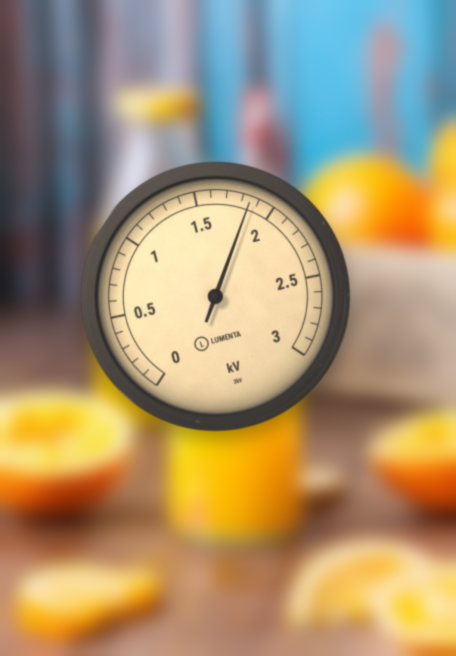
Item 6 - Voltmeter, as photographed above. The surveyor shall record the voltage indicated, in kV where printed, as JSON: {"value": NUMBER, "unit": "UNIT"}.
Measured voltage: {"value": 1.85, "unit": "kV"}
